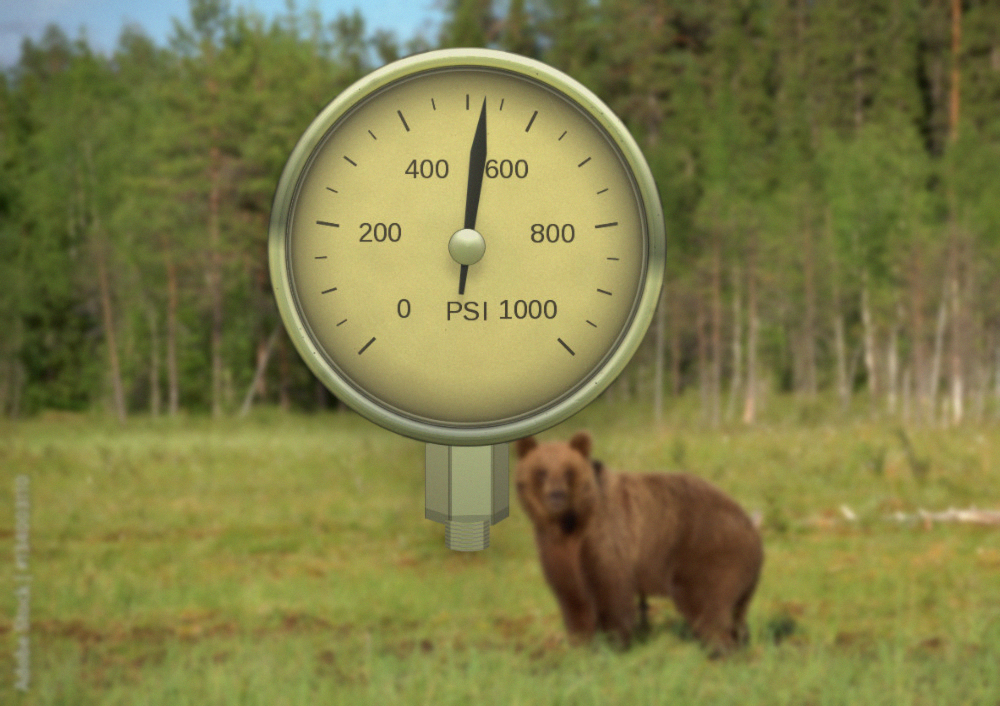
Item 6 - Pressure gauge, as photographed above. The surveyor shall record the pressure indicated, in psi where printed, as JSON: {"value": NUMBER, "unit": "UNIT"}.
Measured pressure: {"value": 525, "unit": "psi"}
